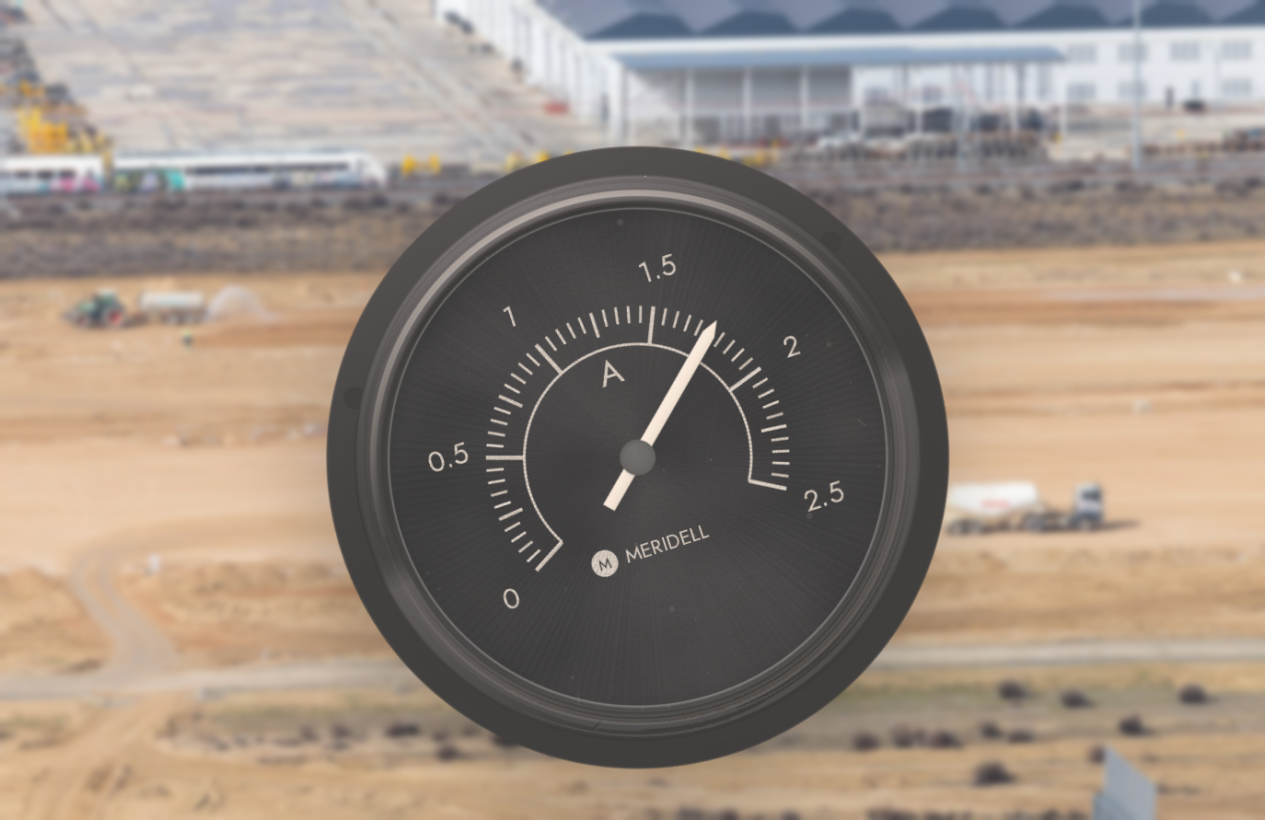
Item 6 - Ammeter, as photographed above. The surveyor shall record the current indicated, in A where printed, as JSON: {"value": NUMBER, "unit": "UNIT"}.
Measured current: {"value": 1.75, "unit": "A"}
